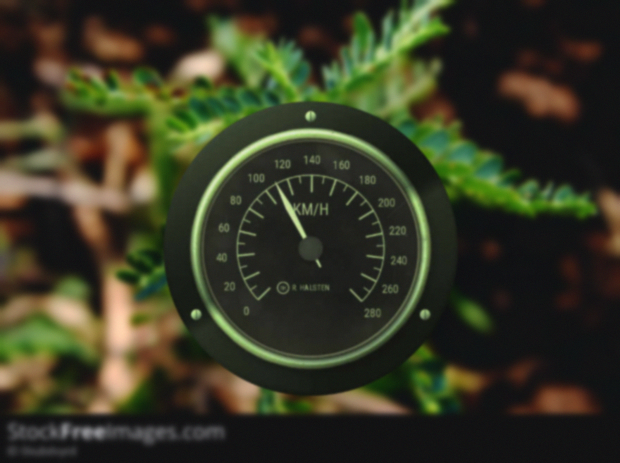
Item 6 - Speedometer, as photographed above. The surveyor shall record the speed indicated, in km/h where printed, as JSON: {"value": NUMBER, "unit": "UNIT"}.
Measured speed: {"value": 110, "unit": "km/h"}
